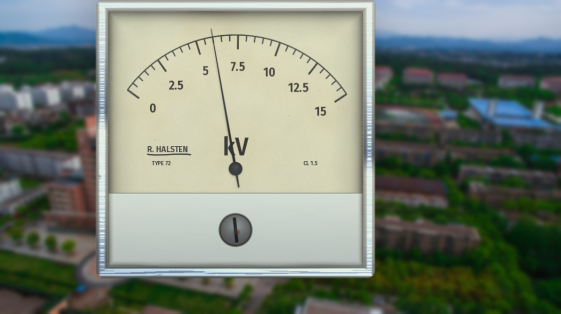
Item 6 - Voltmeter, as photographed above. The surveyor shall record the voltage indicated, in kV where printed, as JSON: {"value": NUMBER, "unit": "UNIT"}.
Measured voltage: {"value": 6, "unit": "kV"}
